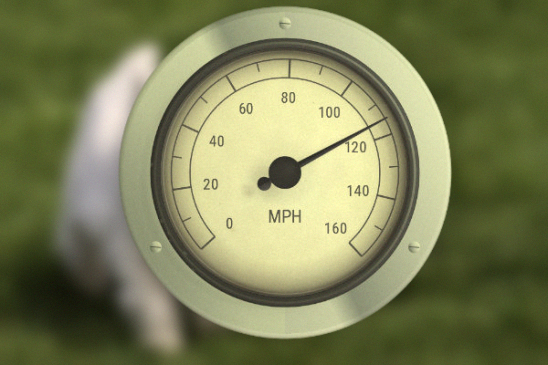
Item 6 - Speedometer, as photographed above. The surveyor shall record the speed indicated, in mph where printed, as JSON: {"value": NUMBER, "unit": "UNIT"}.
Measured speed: {"value": 115, "unit": "mph"}
